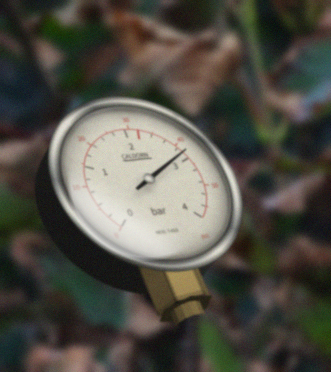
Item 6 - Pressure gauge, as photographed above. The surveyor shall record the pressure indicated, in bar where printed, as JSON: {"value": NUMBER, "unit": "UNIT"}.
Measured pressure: {"value": 2.9, "unit": "bar"}
